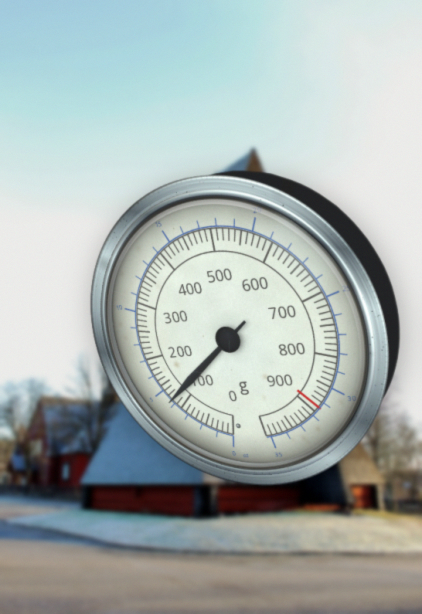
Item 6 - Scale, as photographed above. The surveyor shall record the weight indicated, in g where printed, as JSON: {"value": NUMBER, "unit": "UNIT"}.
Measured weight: {"value": 120, "unit": "g"}
